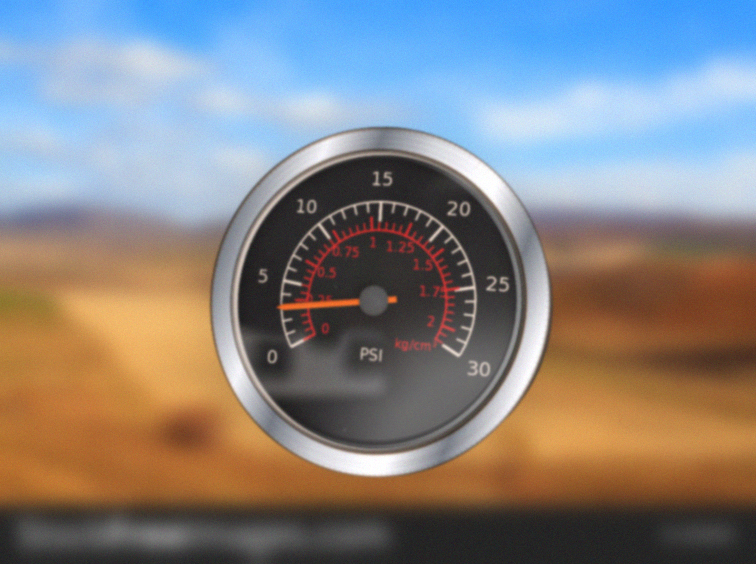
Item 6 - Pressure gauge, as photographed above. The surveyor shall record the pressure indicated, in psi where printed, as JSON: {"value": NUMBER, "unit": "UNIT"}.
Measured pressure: {"value": 3, "unit": "psi"}
